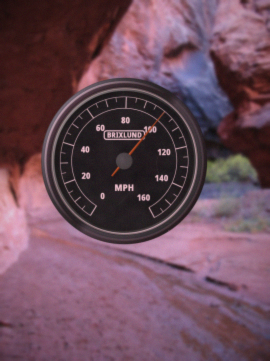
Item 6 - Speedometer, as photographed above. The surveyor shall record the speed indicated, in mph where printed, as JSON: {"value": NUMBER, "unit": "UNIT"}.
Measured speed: {"value": 100, "unit": "mph"}
